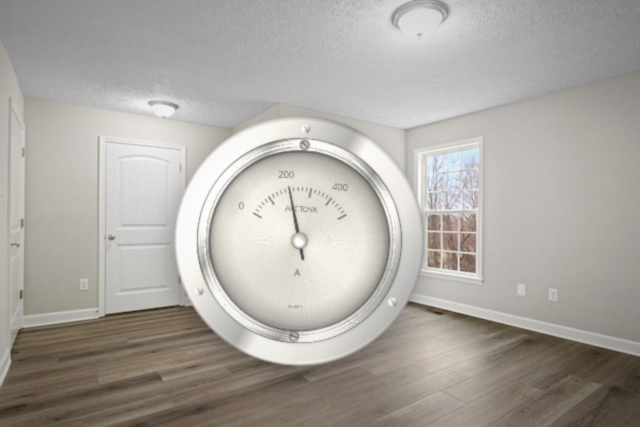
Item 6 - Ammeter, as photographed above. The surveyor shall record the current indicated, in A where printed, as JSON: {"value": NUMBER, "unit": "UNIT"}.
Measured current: {"value": 200, "unit": "A"}
